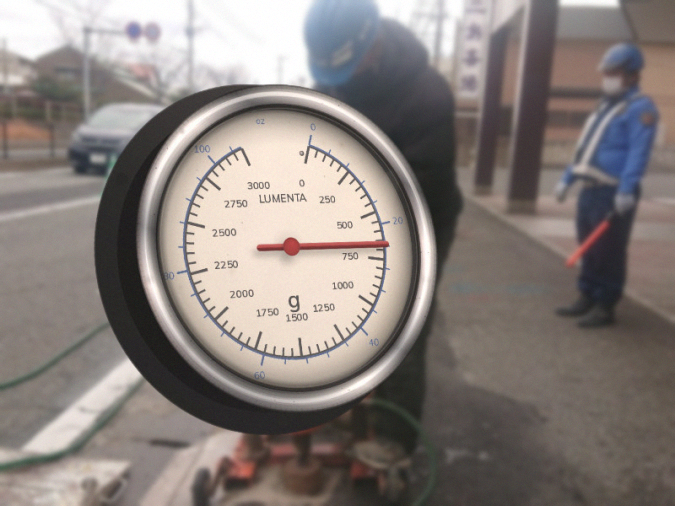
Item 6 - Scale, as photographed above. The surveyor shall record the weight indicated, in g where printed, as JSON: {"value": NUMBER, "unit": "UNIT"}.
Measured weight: {"value": 675, "unit": "g"}
